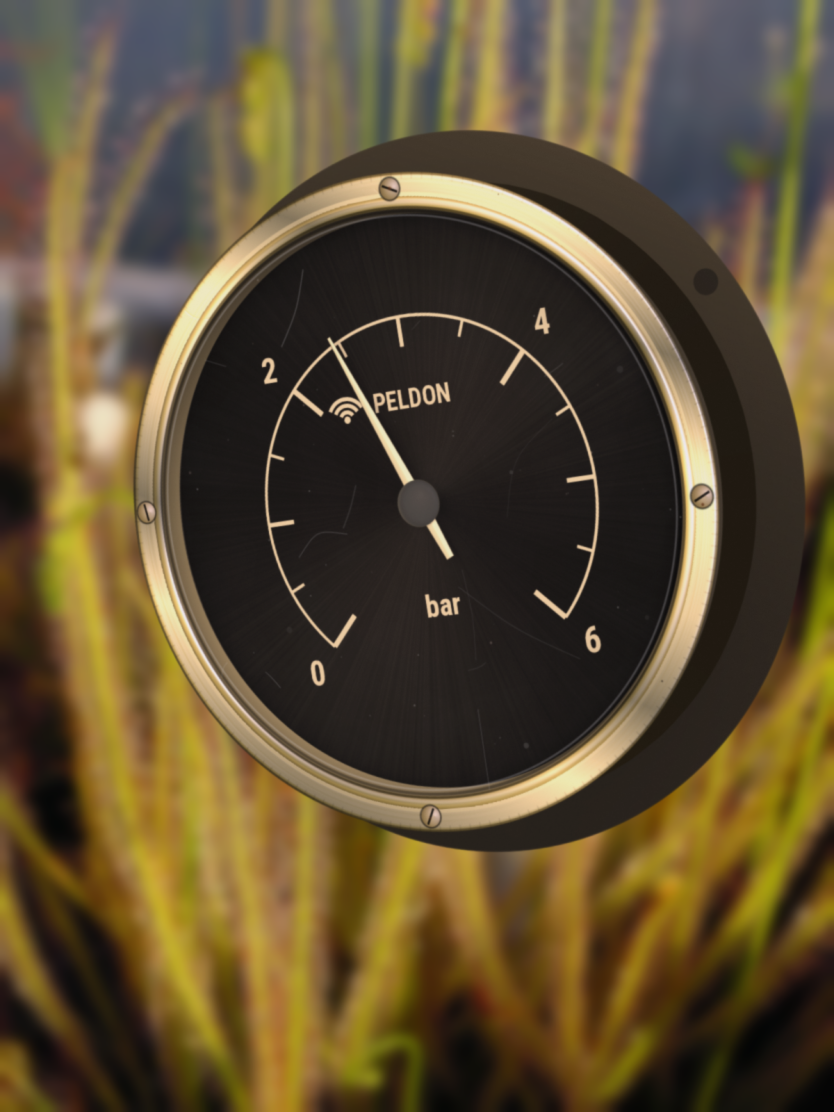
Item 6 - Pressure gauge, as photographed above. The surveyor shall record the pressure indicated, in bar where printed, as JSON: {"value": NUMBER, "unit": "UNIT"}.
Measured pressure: {"value": 2.5, "unit": "bar"}
